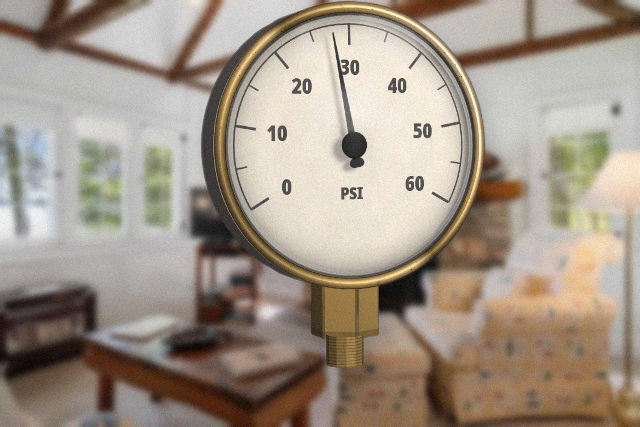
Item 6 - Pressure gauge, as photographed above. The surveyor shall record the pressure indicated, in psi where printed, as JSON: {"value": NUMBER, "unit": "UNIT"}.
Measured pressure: {"value": 27.5, "unit": "psi"}
